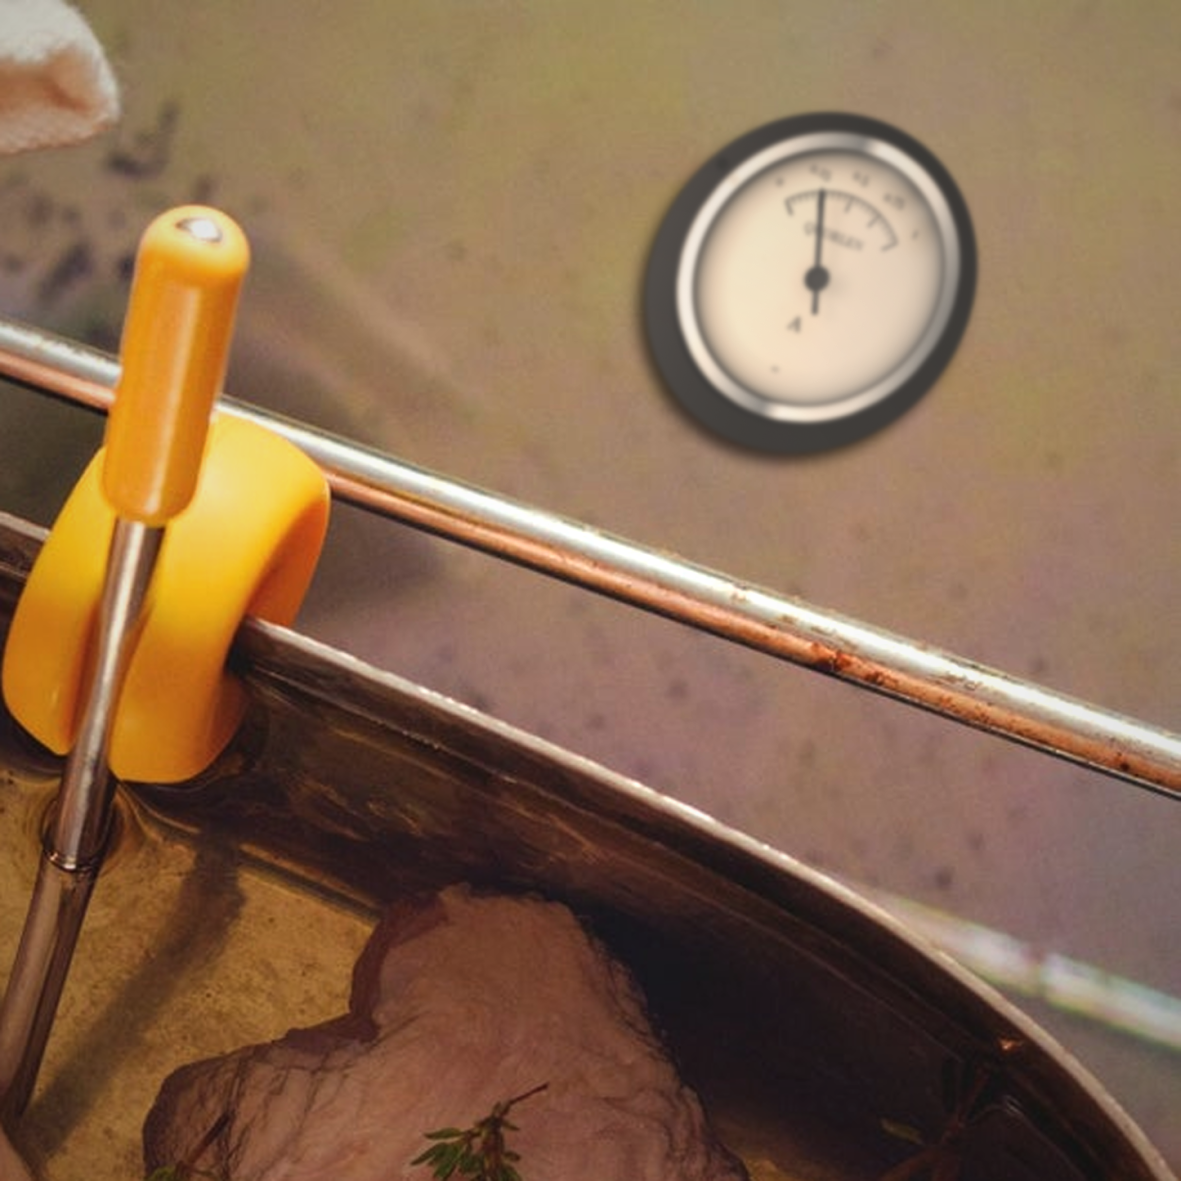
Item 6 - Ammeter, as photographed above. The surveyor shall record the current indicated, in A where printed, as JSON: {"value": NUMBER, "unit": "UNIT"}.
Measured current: {"value": 0.25, "unit": "A"}
